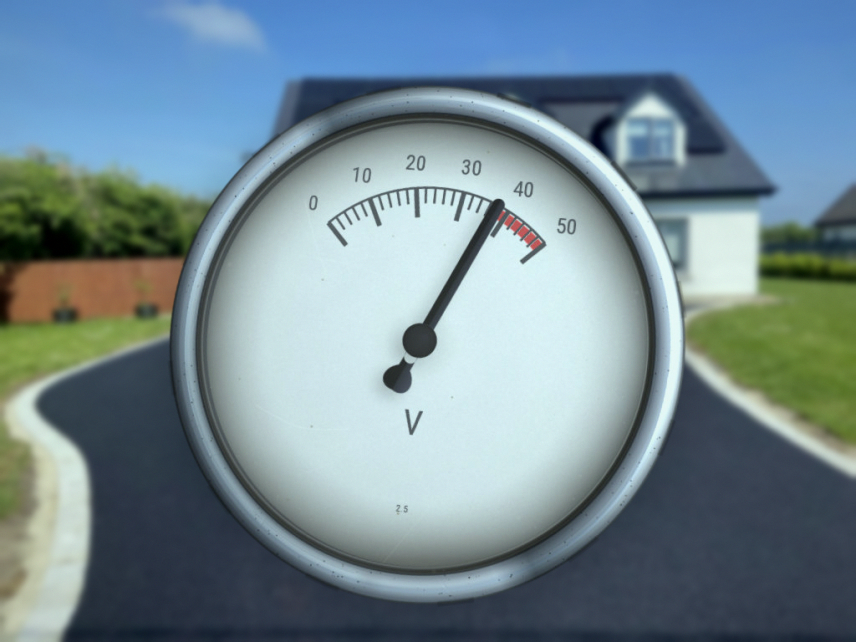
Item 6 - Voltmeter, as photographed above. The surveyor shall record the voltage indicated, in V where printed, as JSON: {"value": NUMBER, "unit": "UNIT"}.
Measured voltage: {"value": 38, "unit": "V"}
